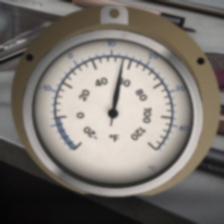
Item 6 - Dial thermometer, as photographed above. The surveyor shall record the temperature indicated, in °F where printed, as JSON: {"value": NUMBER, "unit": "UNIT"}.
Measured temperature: {"value": 56, "unit": "°F"}
